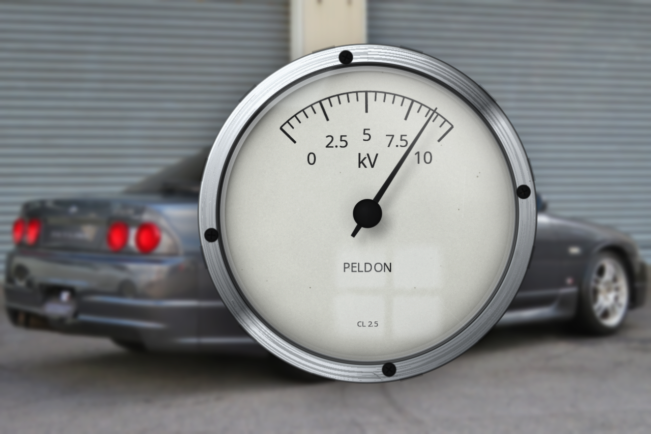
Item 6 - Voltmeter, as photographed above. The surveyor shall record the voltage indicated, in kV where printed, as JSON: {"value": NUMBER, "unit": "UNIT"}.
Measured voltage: {"value": 8.75, "unit": "kV"}
